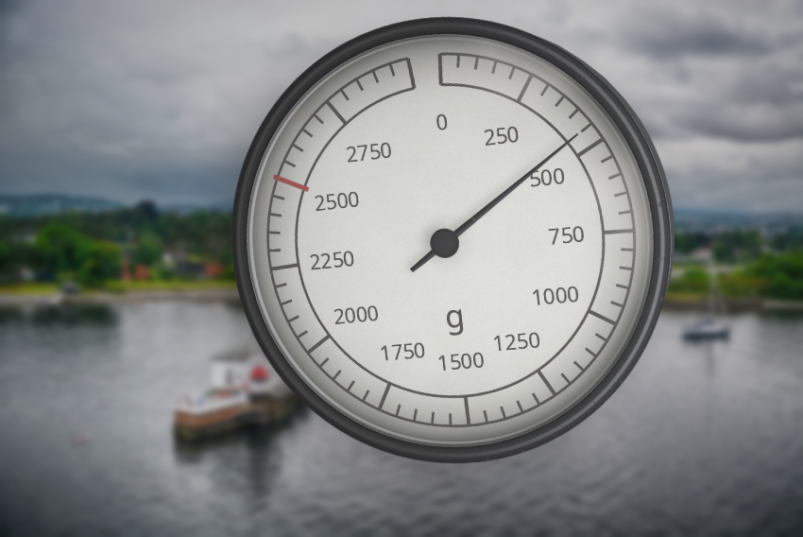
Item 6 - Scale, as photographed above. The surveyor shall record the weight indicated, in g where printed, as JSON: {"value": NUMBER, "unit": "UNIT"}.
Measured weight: {"value": 450, "unit": "g"}
